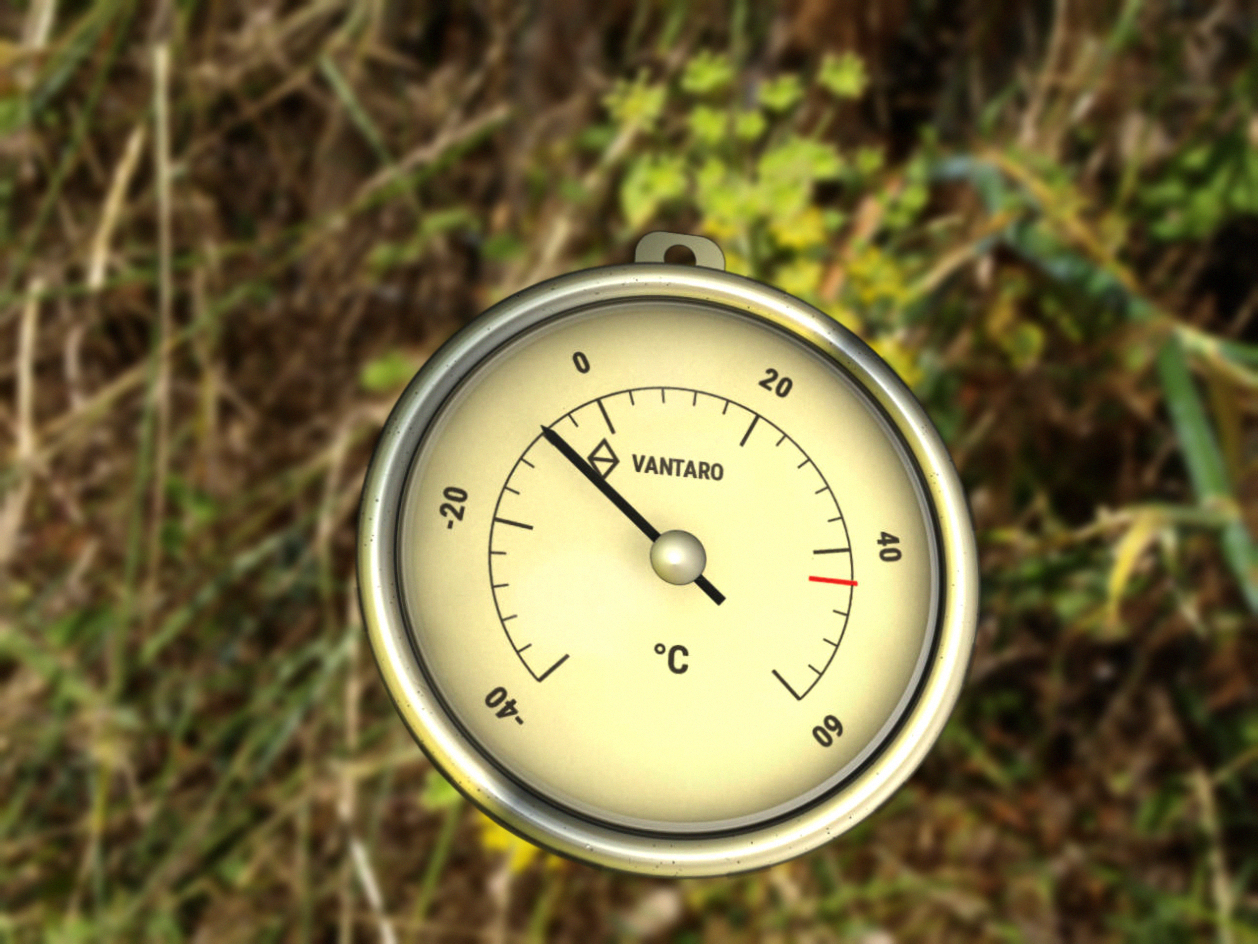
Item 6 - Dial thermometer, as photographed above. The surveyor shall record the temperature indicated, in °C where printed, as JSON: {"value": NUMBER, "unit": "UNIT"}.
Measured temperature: {"value": -8, "unit": "°C"}
